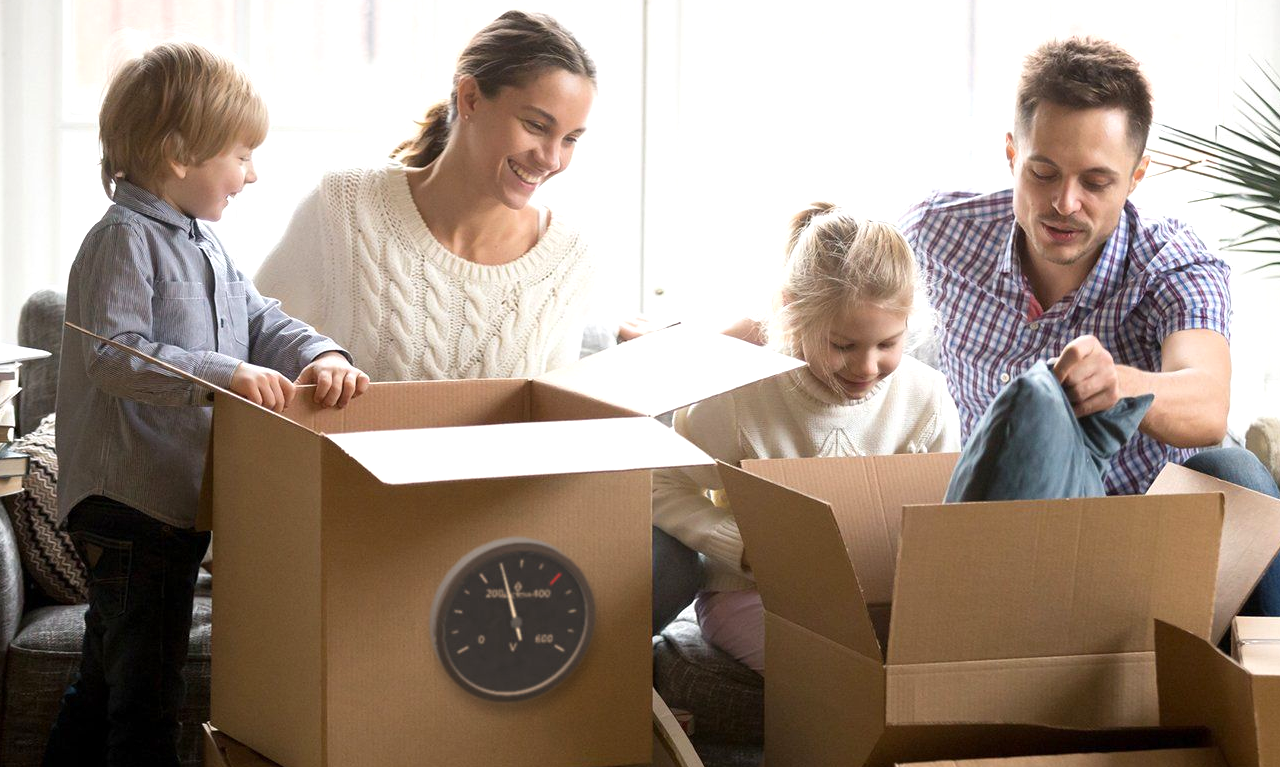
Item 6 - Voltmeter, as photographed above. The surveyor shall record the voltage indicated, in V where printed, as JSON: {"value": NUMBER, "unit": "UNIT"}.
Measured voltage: {"value": 250, "unit": "V"}
